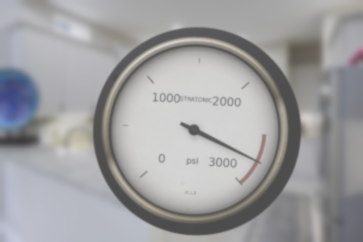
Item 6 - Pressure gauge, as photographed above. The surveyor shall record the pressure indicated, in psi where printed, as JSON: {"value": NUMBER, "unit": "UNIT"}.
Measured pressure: {"value": 2750, "unit": "psi"}
